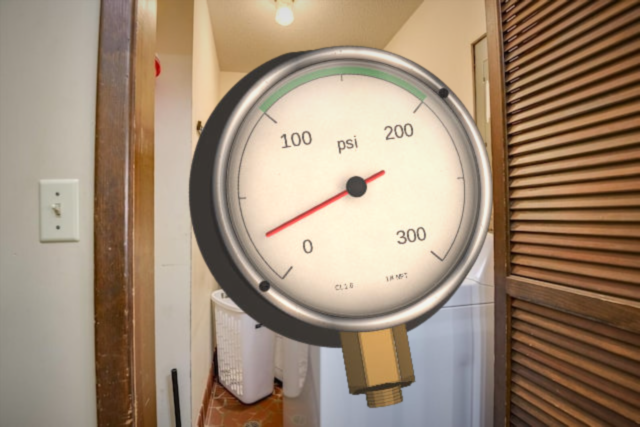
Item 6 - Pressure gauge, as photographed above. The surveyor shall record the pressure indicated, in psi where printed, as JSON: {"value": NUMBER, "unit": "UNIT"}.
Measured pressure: {"value": 25, "unit": "psi"}
